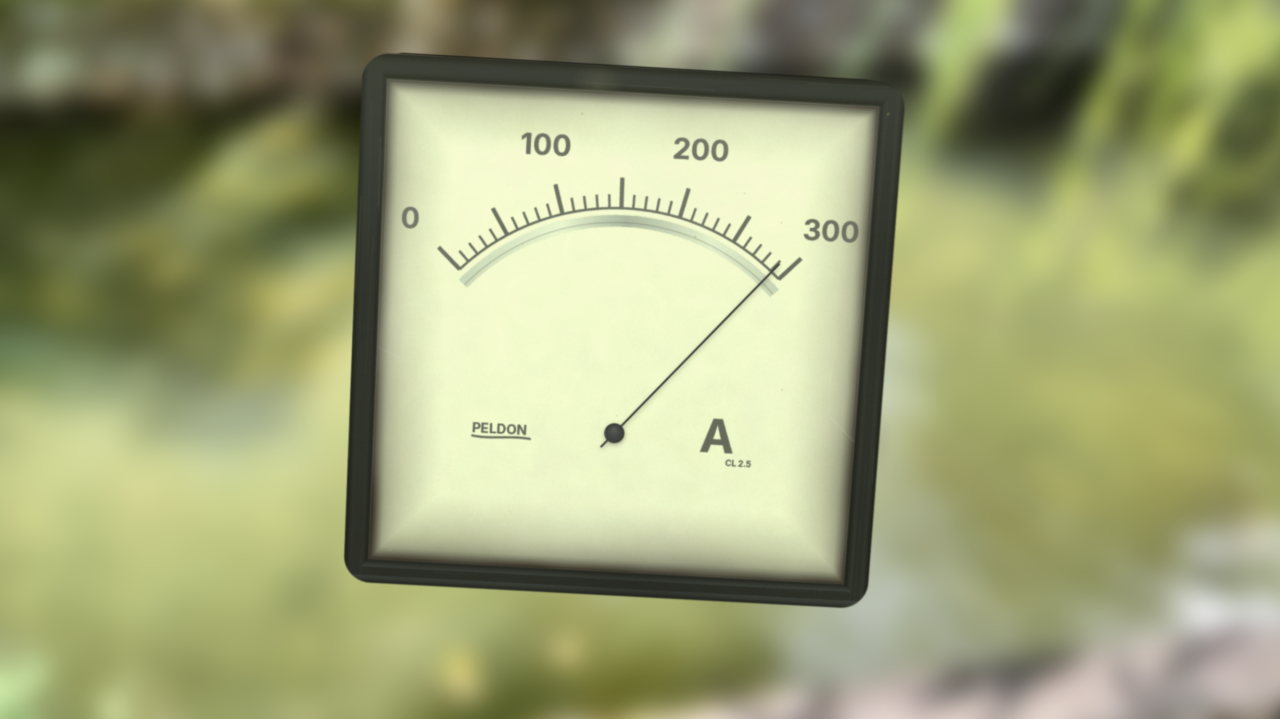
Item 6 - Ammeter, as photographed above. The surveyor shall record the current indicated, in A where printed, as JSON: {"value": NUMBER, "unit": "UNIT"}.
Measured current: {"value": 290, "unit": "A"}
